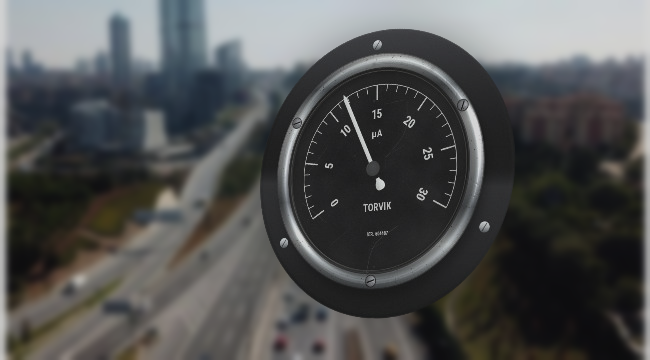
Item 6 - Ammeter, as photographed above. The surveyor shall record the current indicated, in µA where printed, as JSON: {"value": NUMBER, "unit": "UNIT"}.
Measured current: {"value": 12, "unit": "µA"}
